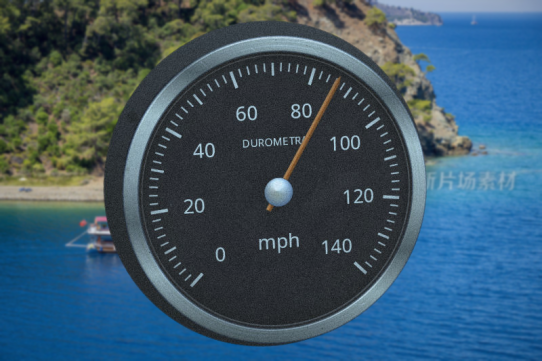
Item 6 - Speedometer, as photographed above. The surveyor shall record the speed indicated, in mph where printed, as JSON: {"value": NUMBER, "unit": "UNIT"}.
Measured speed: {"value": 86, "unit": "mph"}
